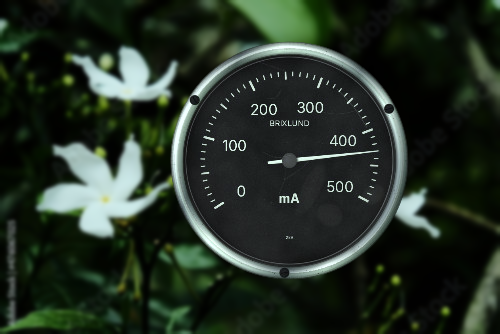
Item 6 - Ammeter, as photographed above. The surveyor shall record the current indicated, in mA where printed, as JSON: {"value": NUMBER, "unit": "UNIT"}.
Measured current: {"value": 430, "unit": "mA"}
